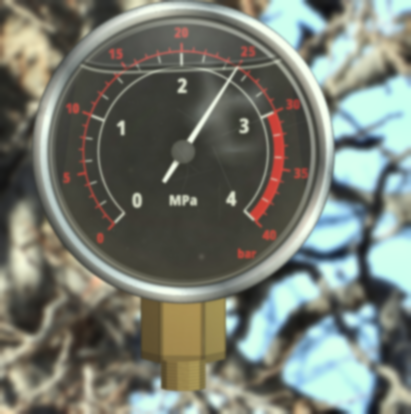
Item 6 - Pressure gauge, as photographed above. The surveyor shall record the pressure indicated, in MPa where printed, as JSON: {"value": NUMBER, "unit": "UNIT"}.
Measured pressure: {"value": 2.5, "unit": "MPa"}
